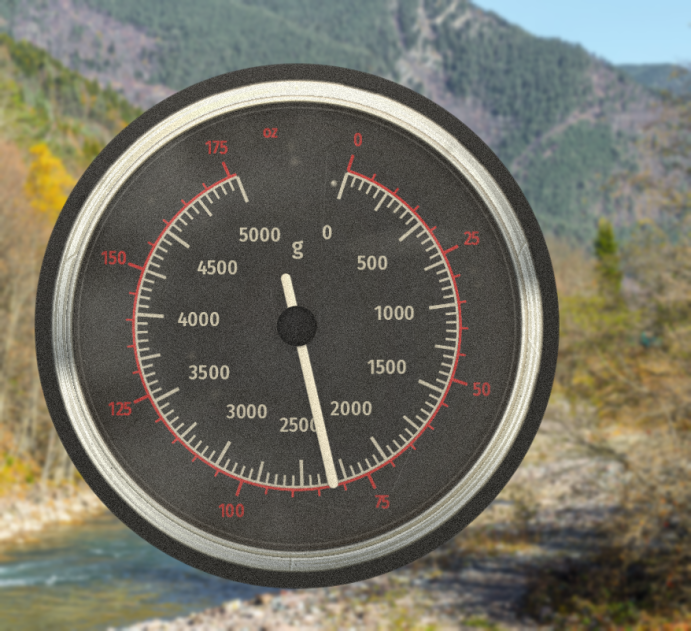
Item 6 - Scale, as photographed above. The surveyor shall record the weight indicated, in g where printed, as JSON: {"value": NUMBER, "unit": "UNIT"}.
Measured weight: {"value": 2325, "unit": "g"}
